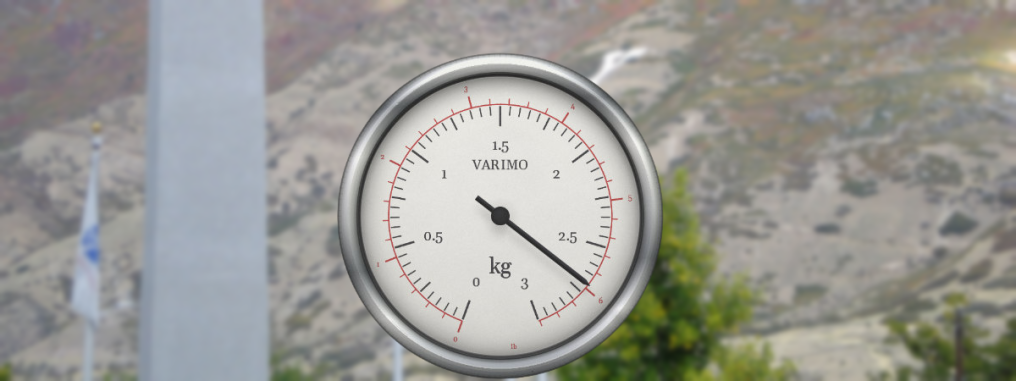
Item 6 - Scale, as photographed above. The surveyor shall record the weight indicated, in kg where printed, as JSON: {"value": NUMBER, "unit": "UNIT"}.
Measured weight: {"value": 2.7, "unit": "kg"}
